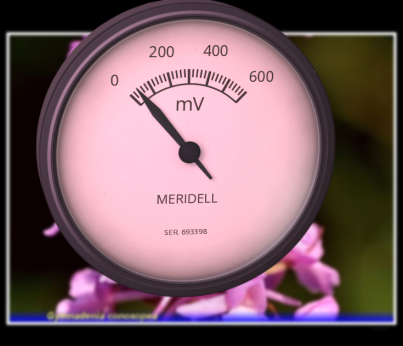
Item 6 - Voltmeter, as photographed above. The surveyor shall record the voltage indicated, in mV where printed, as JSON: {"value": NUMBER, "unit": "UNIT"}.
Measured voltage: {"value": 40, "unit": "mV"}
